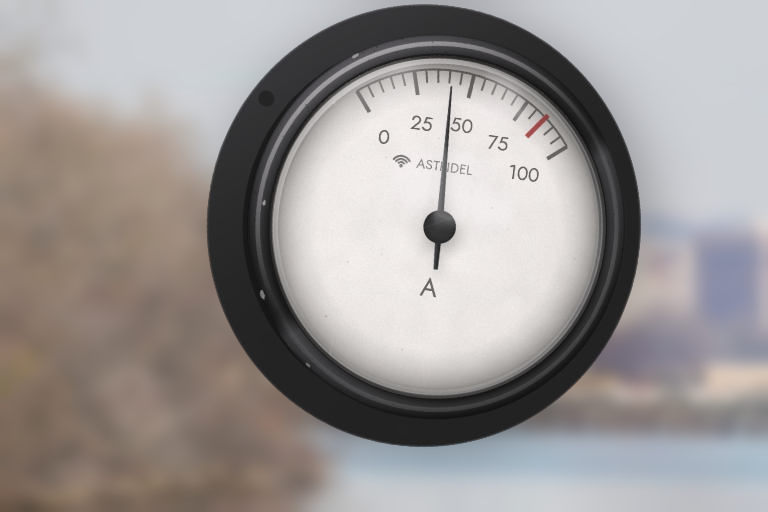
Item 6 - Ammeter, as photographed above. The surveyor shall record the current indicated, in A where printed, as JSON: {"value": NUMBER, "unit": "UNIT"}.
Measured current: {"value": 40, "unit": "A"}
